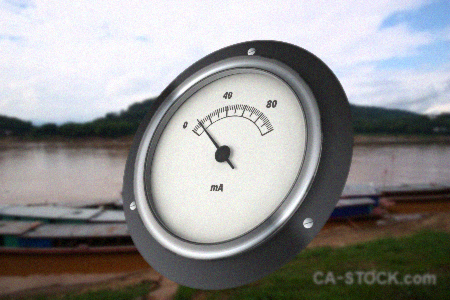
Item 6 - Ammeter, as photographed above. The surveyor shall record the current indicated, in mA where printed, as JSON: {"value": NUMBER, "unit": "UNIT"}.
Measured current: {"value": 10, "unit": "mA"}
